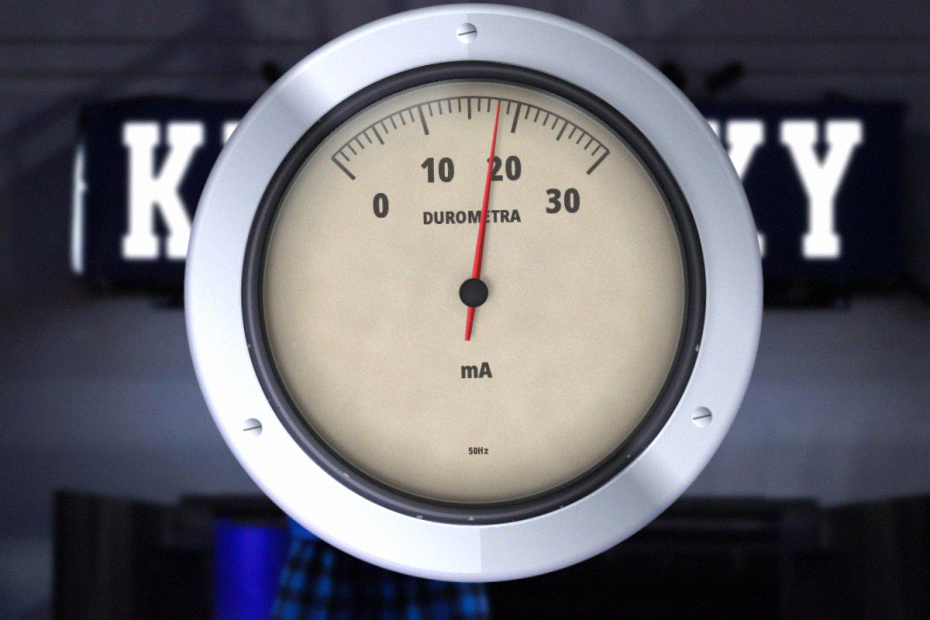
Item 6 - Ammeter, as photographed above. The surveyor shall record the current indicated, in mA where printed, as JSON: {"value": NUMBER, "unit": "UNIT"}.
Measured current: {"value": 18, "unit": "mA"}
